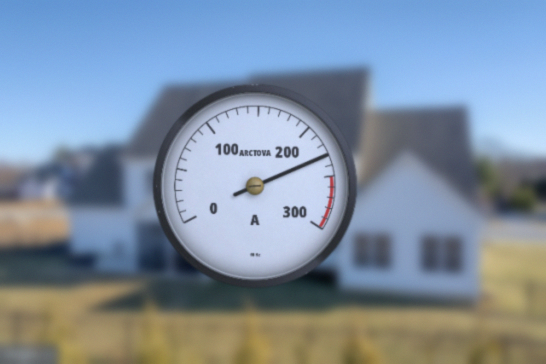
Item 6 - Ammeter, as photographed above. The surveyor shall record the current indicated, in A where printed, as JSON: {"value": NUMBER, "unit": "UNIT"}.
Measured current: {"value": 230, "unit": "A"}
